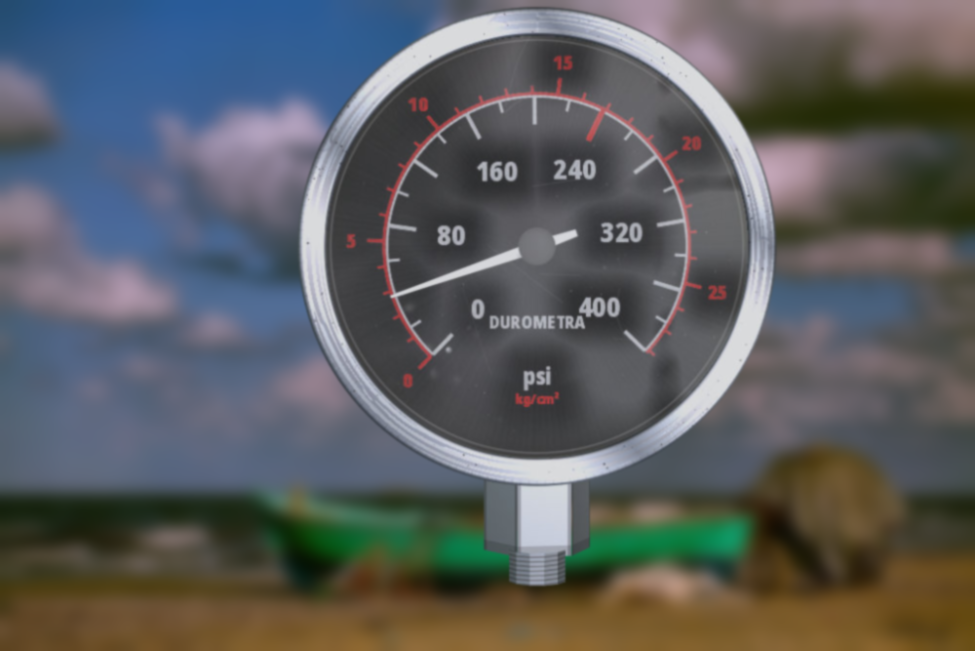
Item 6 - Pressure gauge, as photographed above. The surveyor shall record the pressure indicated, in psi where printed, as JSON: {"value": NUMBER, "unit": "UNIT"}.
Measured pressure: {"value": 40, "unit": "psi"}
